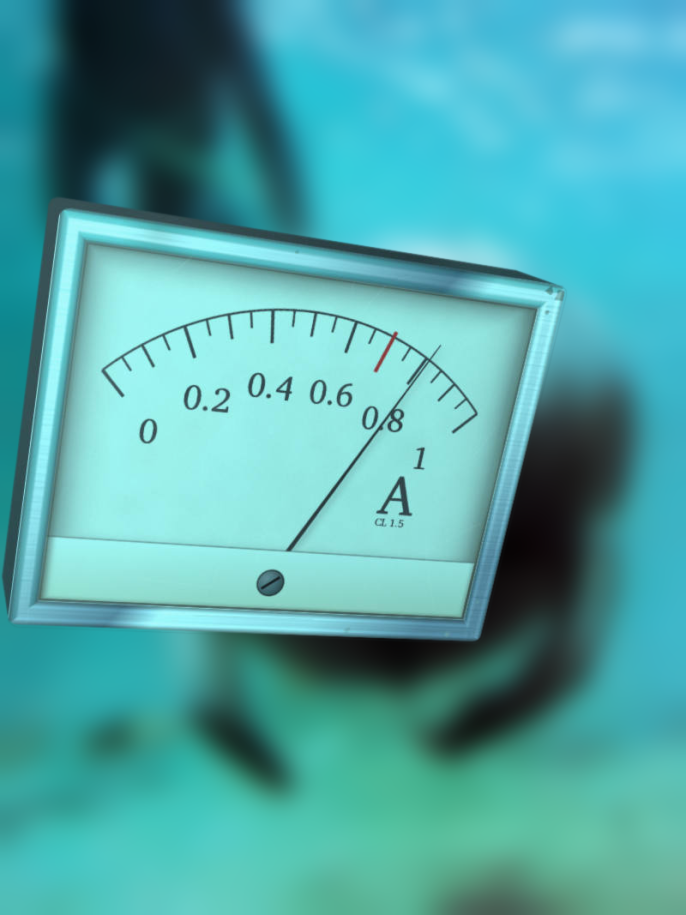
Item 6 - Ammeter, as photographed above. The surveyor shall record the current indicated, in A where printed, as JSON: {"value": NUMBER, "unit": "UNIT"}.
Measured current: {"value": 0.8, "unit": "A"}
